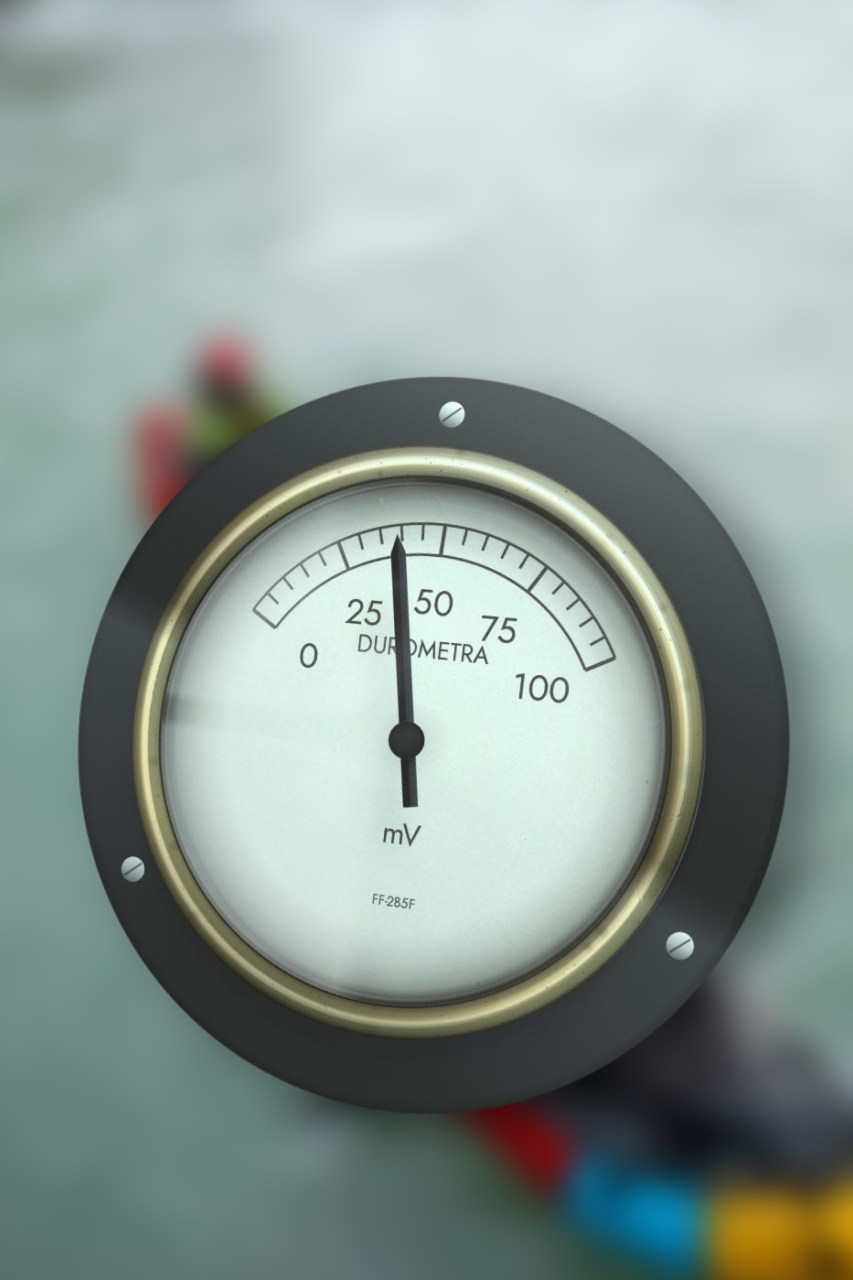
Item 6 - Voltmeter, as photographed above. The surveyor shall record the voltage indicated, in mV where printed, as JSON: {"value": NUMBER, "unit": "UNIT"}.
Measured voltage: {"value": 40, "unit": "mV"}
